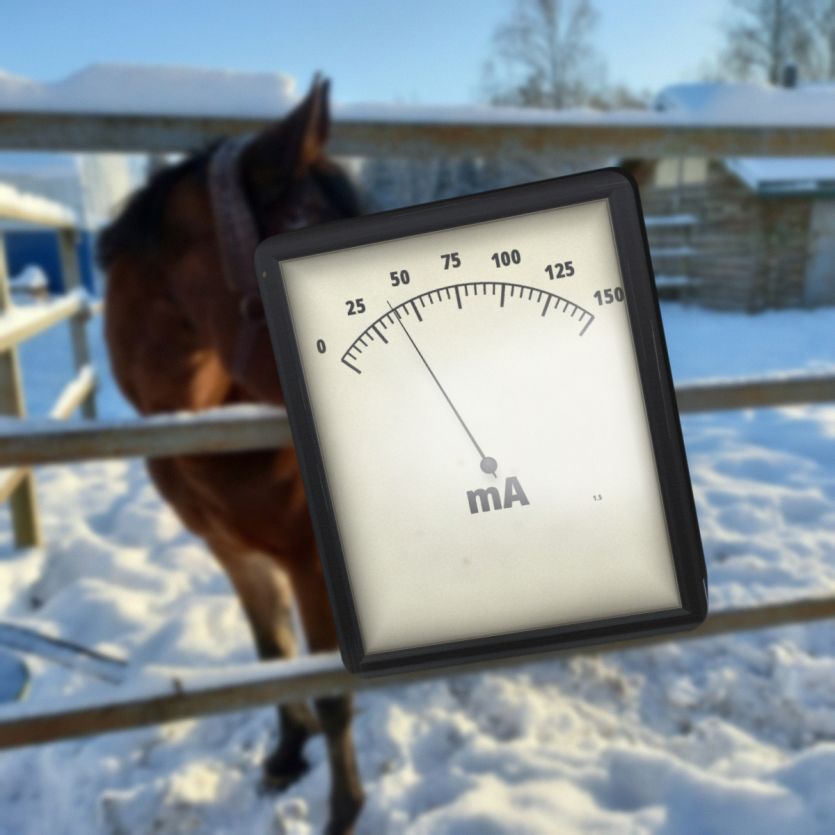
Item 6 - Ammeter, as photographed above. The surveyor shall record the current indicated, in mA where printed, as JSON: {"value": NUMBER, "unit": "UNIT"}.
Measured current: {"value": 40, "unit": "mA"}
